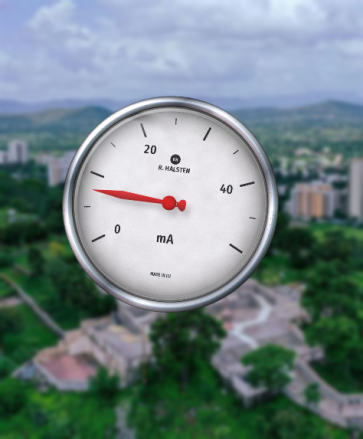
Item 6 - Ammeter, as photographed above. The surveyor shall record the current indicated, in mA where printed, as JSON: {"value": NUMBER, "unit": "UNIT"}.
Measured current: {"value": 7.5, "unit": "mA"}
